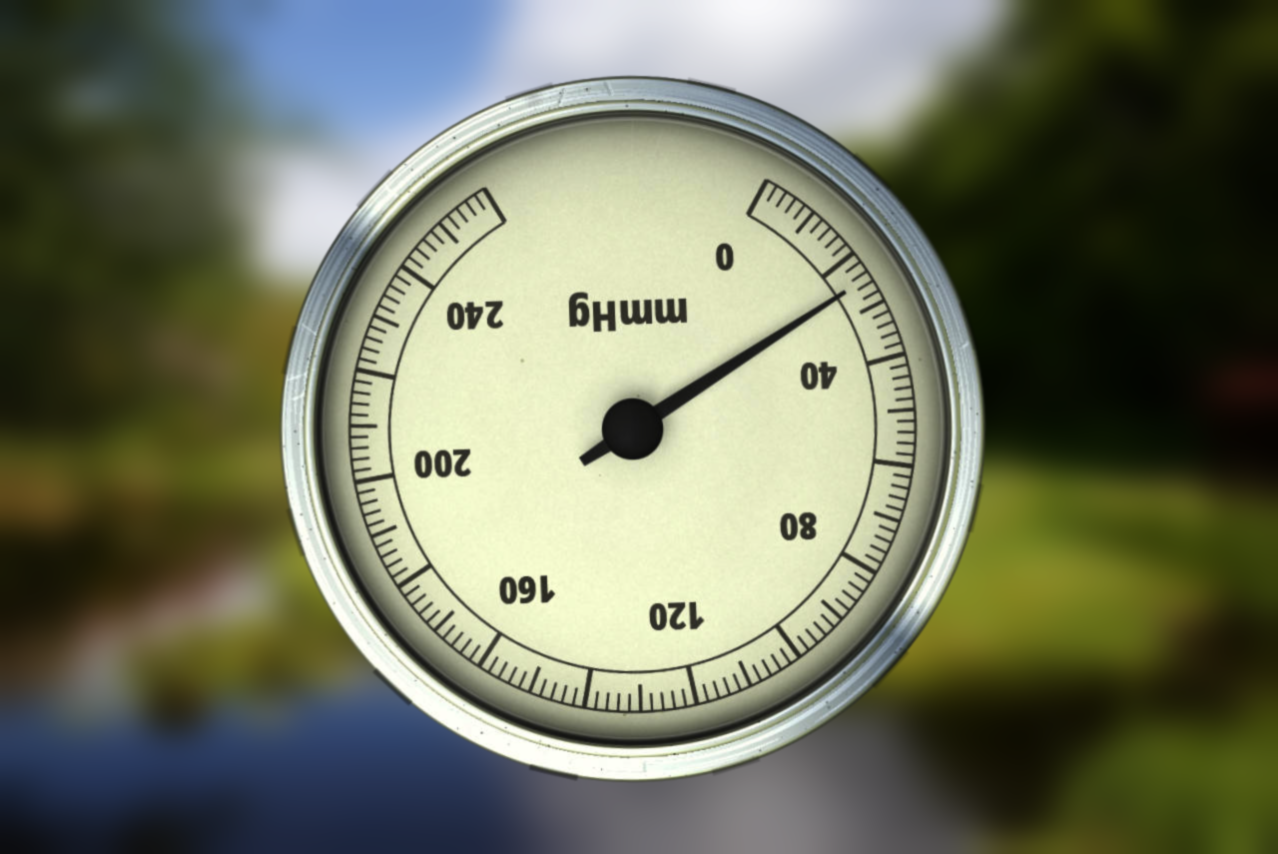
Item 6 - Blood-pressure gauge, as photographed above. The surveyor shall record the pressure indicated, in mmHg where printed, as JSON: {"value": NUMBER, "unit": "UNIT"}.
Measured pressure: {"value": 25, "unit": "mmHg"}
